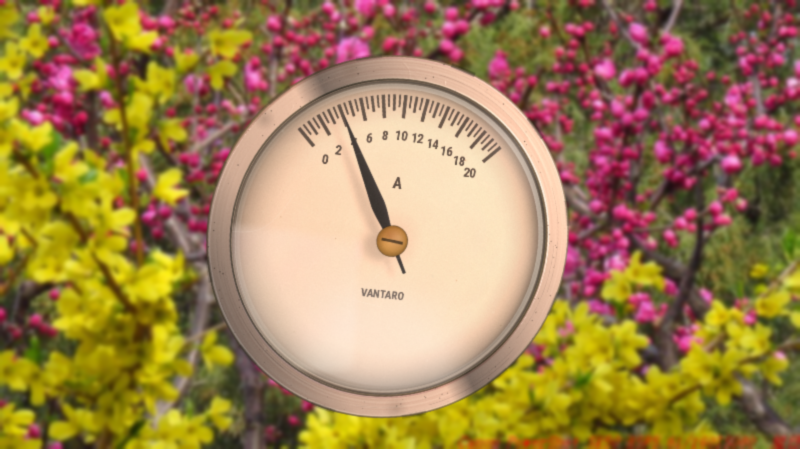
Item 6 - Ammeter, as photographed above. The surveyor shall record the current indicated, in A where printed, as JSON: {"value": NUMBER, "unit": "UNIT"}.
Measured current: {"value": 4, "unit": "A"}
